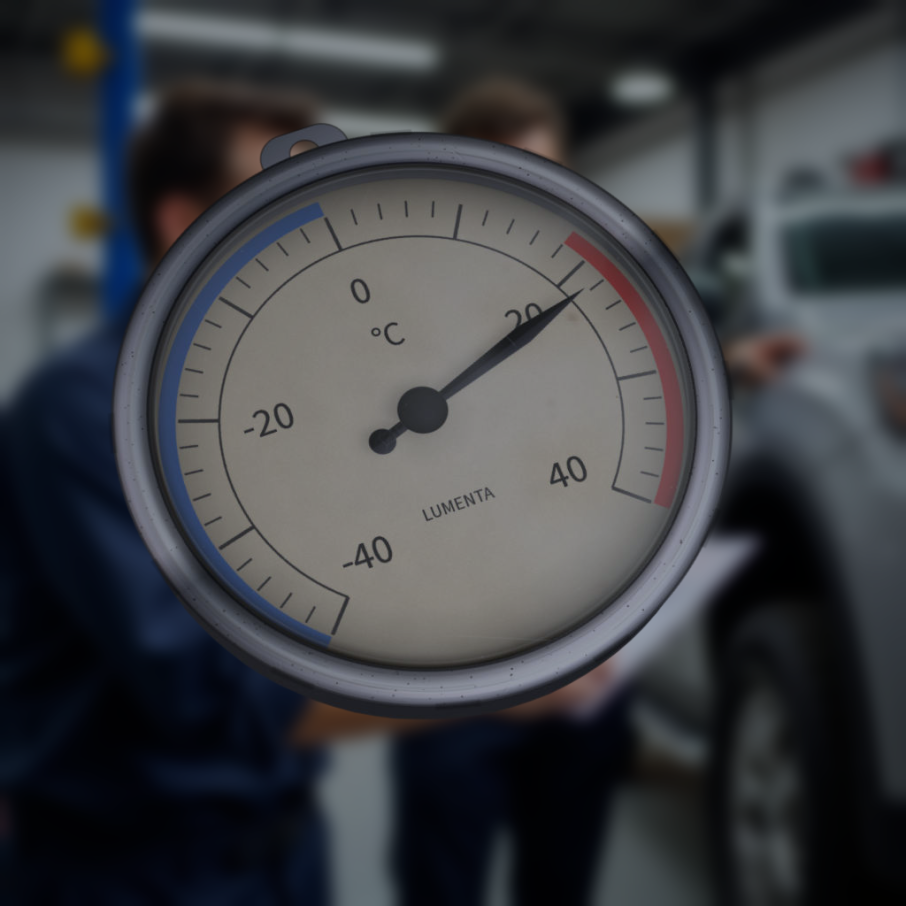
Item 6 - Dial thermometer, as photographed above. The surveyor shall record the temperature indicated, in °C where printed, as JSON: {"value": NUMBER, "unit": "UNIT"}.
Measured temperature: {"value": 22, "unit": "°C"}
